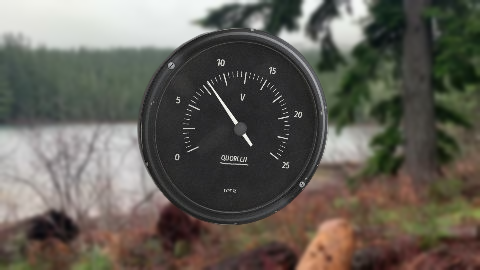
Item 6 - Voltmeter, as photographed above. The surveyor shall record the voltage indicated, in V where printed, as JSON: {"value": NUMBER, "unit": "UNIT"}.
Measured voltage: {"value": 8, "unit": "V"}
